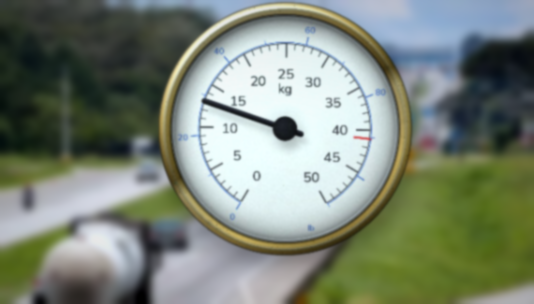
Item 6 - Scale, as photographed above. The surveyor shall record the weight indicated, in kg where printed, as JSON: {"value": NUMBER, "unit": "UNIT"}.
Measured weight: {"value": 13, "unit": "kg"}
